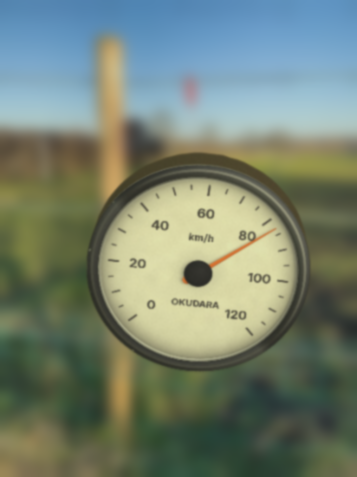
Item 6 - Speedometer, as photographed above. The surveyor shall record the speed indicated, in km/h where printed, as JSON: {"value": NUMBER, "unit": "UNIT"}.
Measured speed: {"value": 82.5, "unit": "km/h"}
